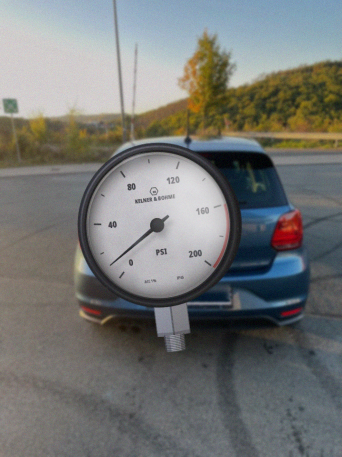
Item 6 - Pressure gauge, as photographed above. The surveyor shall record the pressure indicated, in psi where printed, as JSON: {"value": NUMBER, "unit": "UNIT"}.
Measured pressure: {"value": 10, "unit": "psi"}
